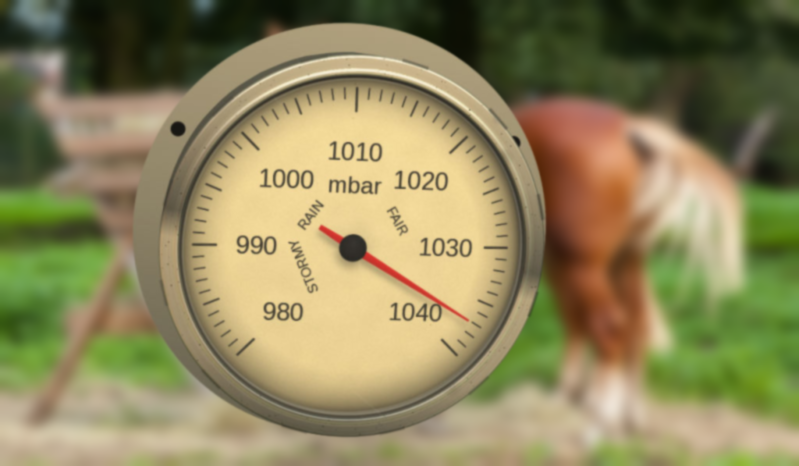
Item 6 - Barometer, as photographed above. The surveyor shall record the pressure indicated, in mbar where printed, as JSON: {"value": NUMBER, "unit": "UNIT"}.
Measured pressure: {"value": 1037, "unit": "mbar"}
